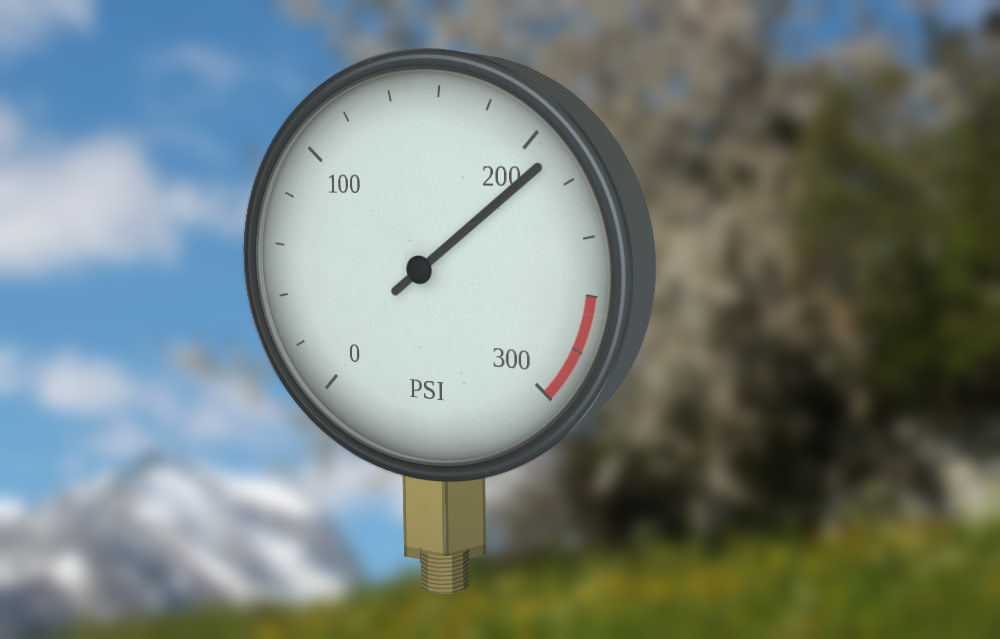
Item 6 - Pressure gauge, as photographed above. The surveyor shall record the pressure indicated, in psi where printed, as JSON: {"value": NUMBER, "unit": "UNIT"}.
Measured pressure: {"value": 210, "unit": "psi"}
